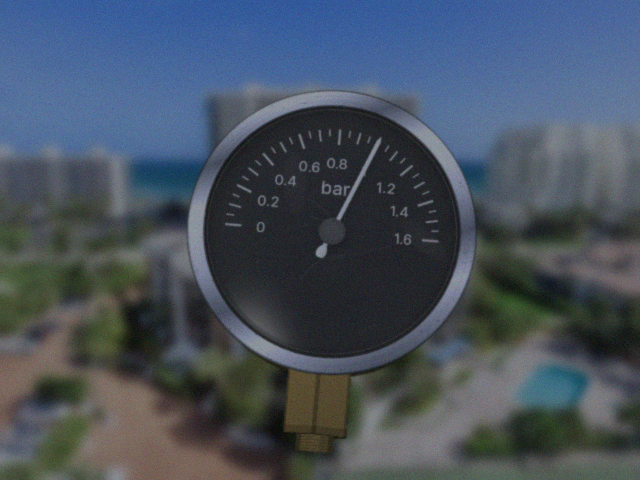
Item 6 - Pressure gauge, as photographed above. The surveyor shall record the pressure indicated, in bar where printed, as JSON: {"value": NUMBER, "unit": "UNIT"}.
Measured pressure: {"value": 1, "unit": "bar"}
